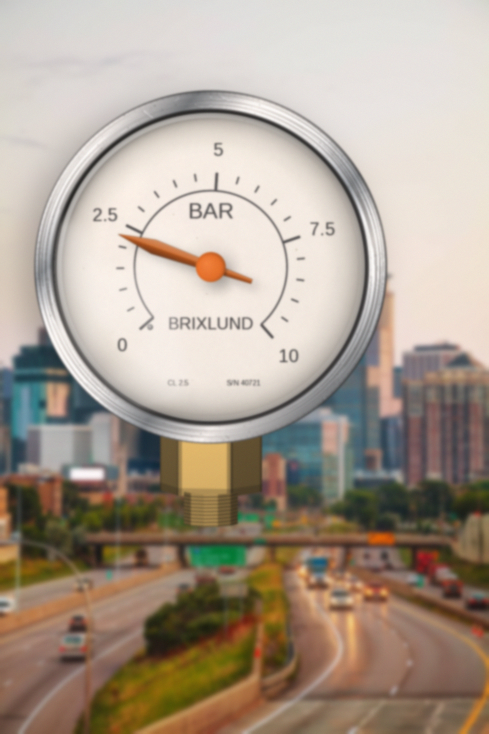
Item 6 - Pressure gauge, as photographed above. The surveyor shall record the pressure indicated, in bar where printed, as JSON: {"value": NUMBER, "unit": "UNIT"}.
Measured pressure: {"value": 2.25, "unit": "bar"}
